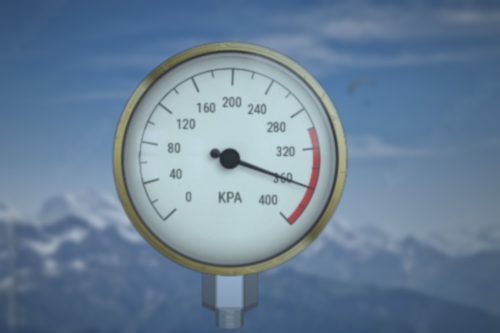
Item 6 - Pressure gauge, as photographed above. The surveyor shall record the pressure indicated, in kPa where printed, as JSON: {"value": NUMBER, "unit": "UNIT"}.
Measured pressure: {"value": 360, "unit": "kPa"}
